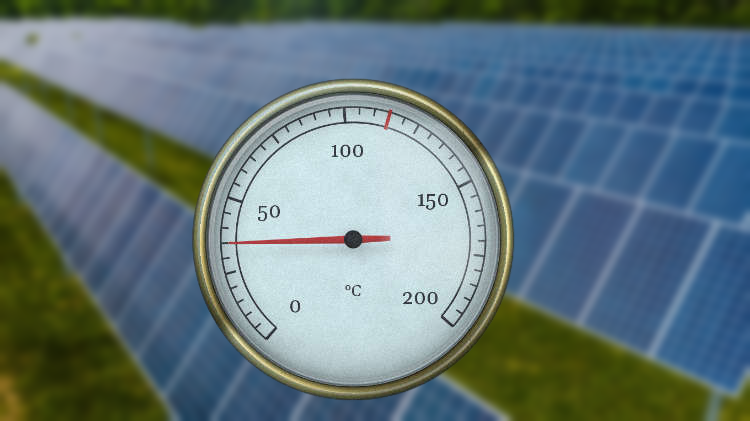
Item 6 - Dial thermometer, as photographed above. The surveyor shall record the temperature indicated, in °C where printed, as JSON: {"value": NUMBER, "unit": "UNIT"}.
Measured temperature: {"value": 35, "unit": "°C"}
